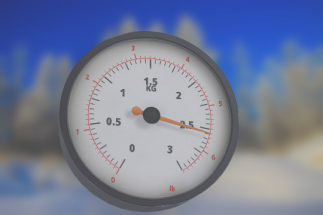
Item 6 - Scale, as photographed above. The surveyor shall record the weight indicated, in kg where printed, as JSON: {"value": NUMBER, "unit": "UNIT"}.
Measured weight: {"value": 2.55, "unit": "kg"}
